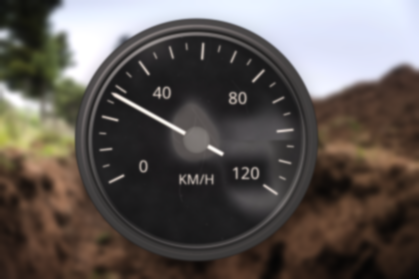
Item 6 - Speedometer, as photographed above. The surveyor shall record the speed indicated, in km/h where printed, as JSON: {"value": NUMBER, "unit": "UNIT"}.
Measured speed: {"value": 27.5, "unit": "km/h"}
